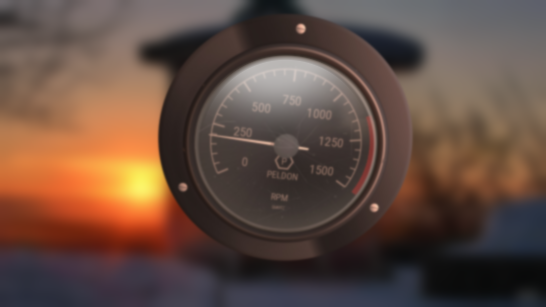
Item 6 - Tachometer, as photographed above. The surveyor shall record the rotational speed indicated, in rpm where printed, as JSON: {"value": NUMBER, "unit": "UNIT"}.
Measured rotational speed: {"value": 200, "unit": "rpm"}
